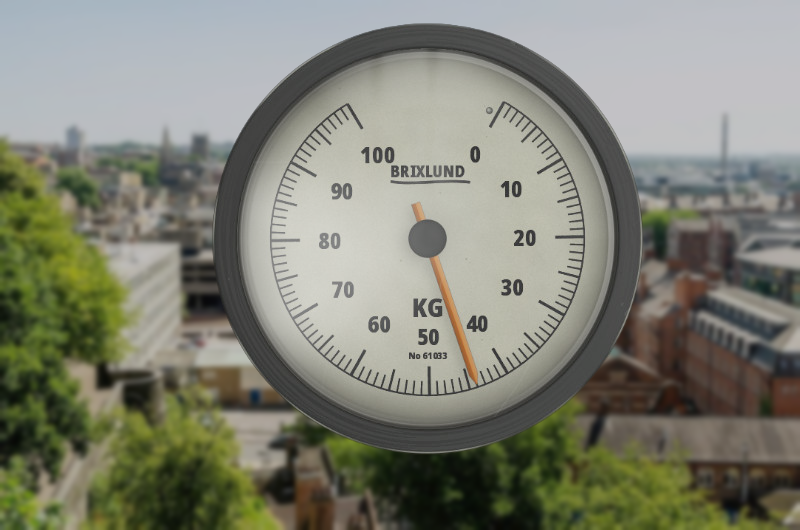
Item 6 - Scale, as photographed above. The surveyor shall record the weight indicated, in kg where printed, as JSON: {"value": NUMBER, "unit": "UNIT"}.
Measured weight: {"value": 44, "unit": "kg"}
